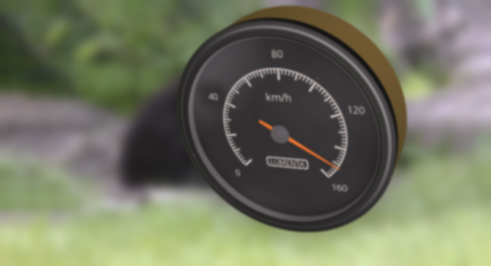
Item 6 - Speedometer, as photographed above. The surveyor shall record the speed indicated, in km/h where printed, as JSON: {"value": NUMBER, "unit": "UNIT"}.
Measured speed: {"value": 150, "unit": "km/h"}
